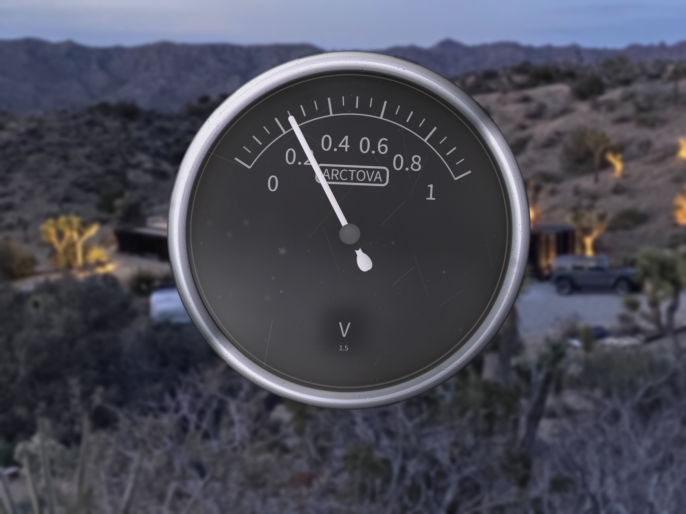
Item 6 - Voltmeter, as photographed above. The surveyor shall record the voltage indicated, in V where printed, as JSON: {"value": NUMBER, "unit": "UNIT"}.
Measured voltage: {"value": 0.25, "unit": "V"}
